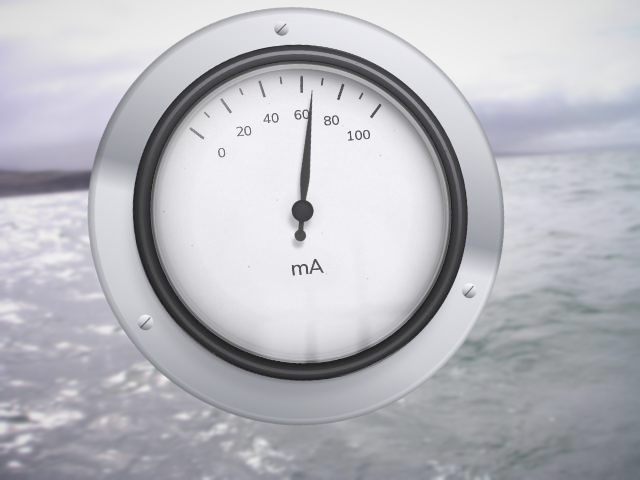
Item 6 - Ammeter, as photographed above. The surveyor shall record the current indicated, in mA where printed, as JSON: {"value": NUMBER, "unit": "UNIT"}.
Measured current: {"value": 65, "unit": "mA"}
